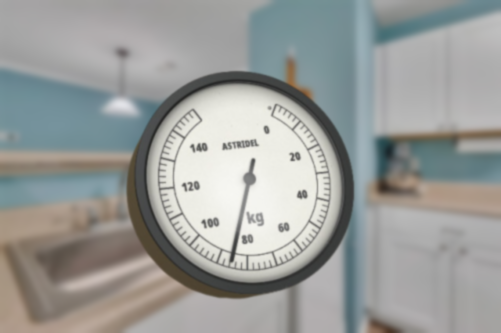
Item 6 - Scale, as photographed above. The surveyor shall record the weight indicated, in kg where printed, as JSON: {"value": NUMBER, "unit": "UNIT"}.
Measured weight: {"value": 86, "unit": "kg"}
